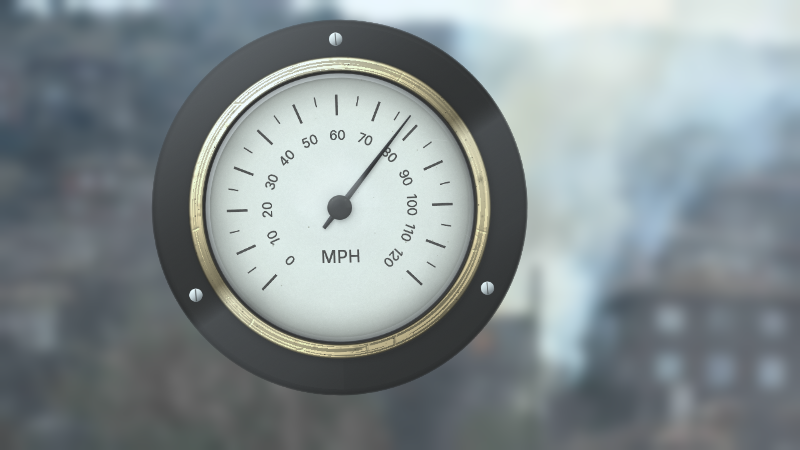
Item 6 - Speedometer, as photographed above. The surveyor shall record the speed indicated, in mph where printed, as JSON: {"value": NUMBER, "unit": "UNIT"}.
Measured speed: {"value": 77.5, "unit": "mph"}
